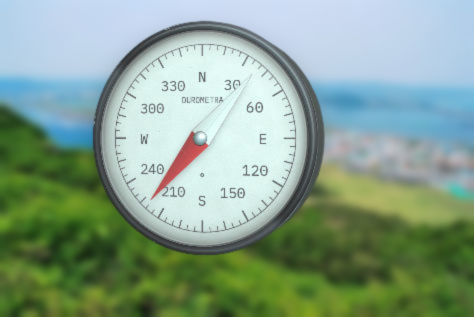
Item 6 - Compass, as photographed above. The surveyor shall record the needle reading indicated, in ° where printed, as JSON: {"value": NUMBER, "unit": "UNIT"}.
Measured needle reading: {"value": 220, "unit": "°"}
